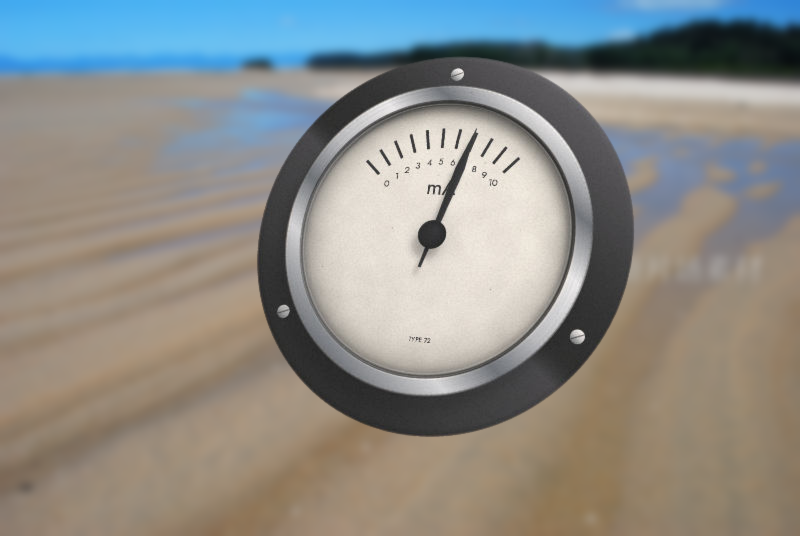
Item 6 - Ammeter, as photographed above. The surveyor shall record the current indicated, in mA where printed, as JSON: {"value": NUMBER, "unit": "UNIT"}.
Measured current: {"value": 7, "unit": "mA"}
